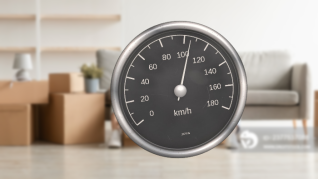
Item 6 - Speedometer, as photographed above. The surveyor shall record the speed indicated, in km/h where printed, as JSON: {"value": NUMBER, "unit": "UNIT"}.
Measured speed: {"value": 105, "unit": "km/h"}
